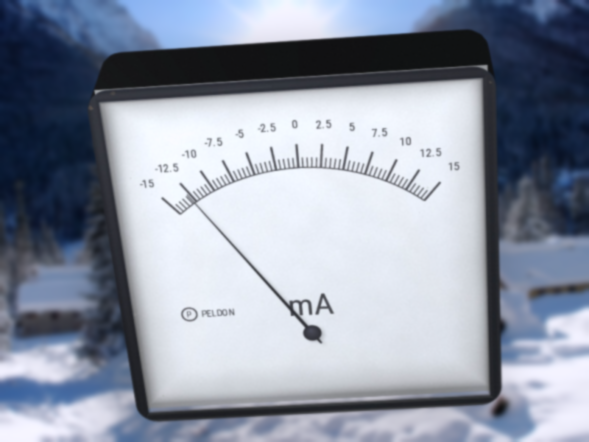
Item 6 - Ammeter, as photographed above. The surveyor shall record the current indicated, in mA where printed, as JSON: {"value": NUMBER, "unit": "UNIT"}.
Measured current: {"value": -12.5, "unit": "mA"}
